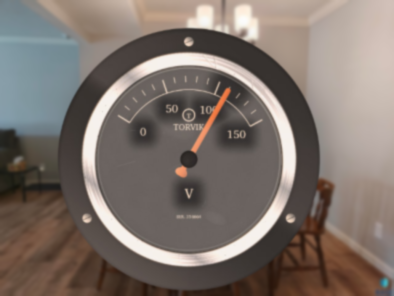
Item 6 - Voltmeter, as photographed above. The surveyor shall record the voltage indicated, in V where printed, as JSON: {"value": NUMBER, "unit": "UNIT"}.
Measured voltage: {"value": 110, "unit": "V"}
